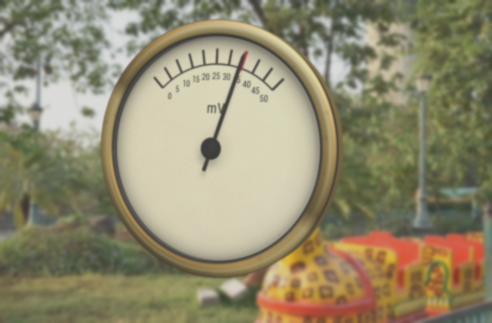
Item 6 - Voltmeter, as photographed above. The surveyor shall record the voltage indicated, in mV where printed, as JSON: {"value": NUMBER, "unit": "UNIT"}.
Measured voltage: {"value": 35, "unit": "mV"}
